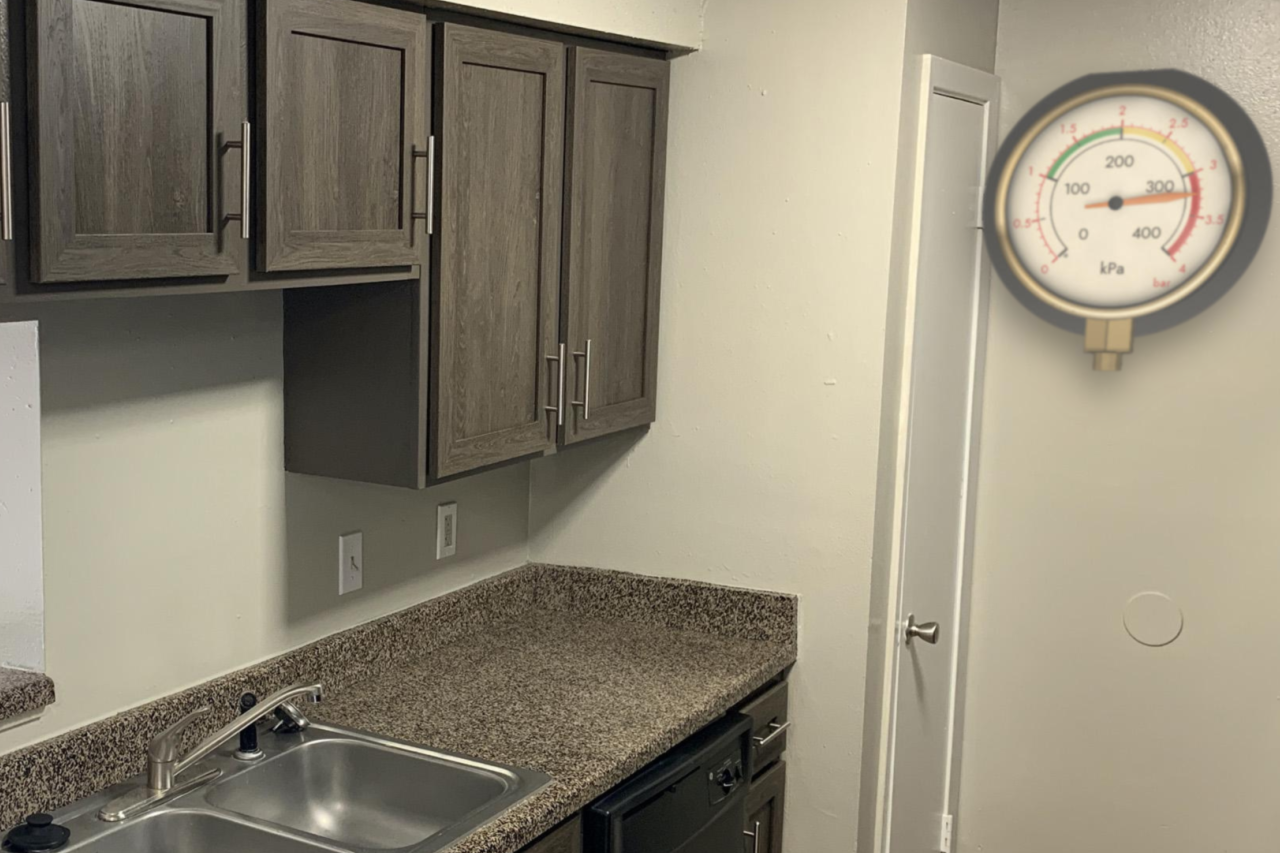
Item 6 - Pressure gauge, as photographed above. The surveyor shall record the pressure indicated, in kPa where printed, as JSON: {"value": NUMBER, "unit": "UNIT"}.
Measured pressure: {"value": 325, "unit": "kPa"}
